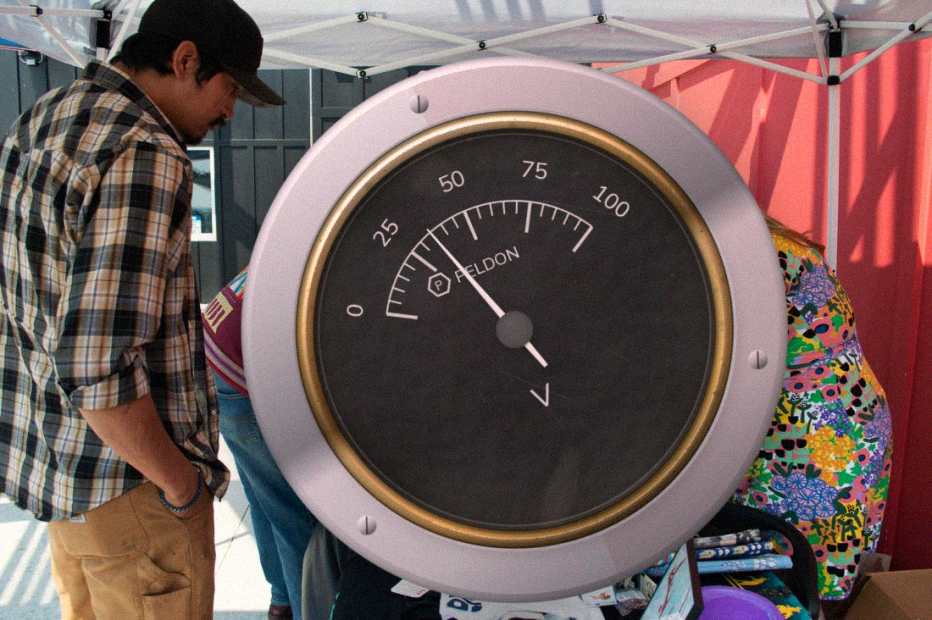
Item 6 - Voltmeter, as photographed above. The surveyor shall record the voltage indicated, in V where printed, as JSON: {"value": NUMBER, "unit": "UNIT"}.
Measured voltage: {"value": 35, "unit": "V"}
